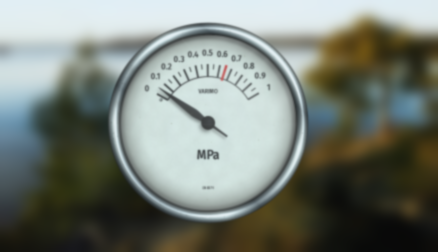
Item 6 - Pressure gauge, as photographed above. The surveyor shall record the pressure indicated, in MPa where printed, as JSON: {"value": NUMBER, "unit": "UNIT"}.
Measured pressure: {"value": 0.05, "unit": "MPa"}
